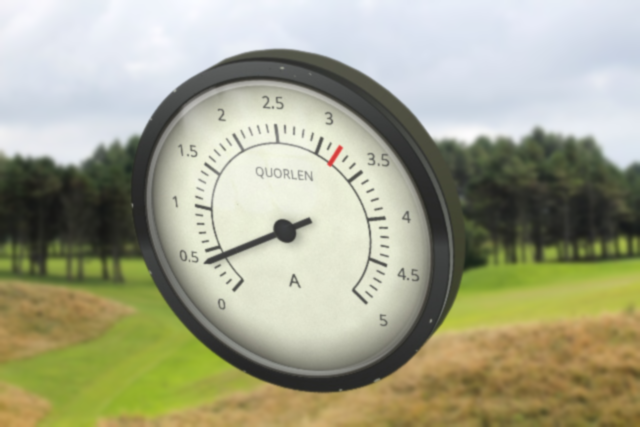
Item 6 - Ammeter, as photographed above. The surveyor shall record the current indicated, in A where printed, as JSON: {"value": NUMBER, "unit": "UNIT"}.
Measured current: {"value": 0.4, "unit": "A"}
